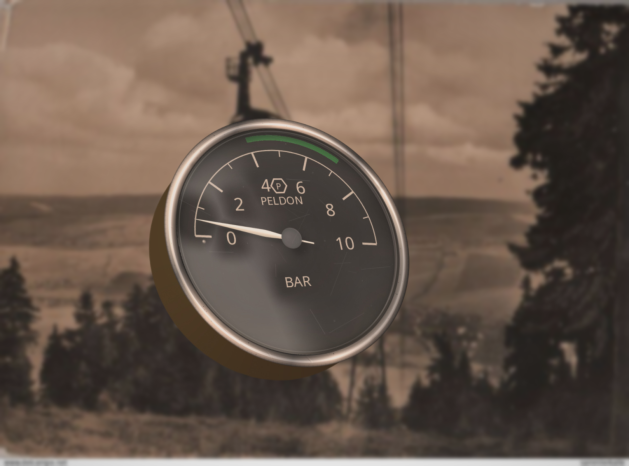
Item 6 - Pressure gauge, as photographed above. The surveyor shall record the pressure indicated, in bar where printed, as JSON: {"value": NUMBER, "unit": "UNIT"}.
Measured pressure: {"value": 0.5, "unit": "bar"}
